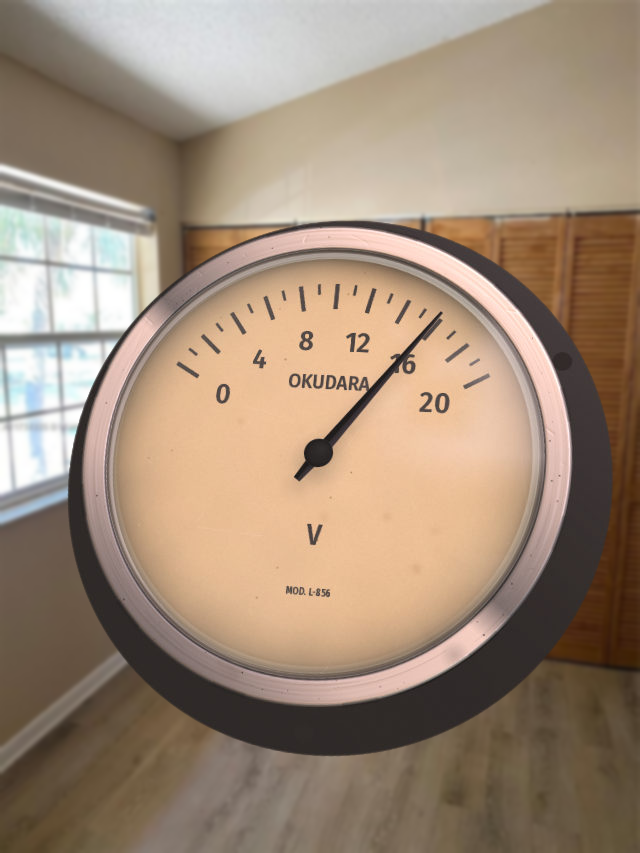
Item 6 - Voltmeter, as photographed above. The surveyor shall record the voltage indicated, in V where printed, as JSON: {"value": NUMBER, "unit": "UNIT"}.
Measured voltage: {"value": 16, "unit": "V"}
